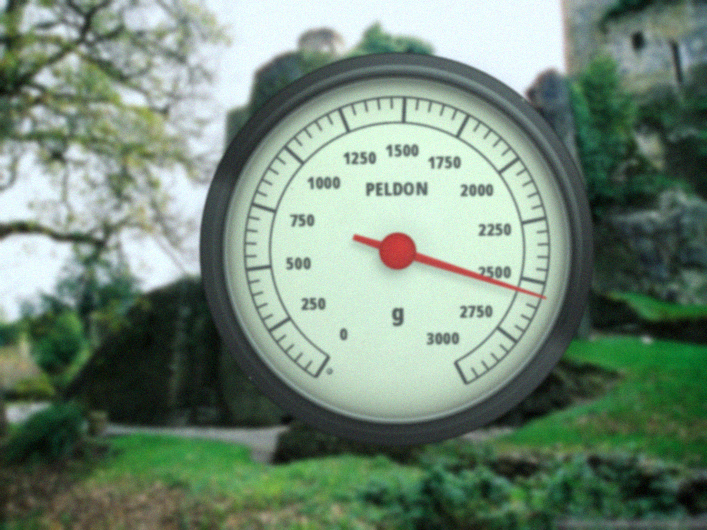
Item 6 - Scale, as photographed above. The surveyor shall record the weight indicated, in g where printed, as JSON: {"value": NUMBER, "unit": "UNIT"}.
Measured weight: {"value": 2550, "unit": "g"}
